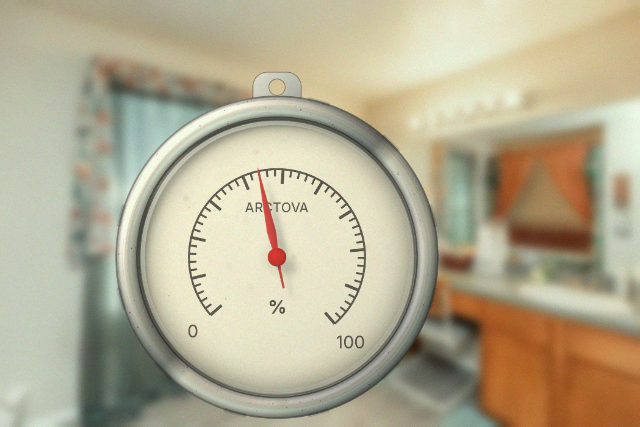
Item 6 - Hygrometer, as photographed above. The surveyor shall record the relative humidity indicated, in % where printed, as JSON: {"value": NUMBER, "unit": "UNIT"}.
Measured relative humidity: {"value": 44, "unit": "%"}
